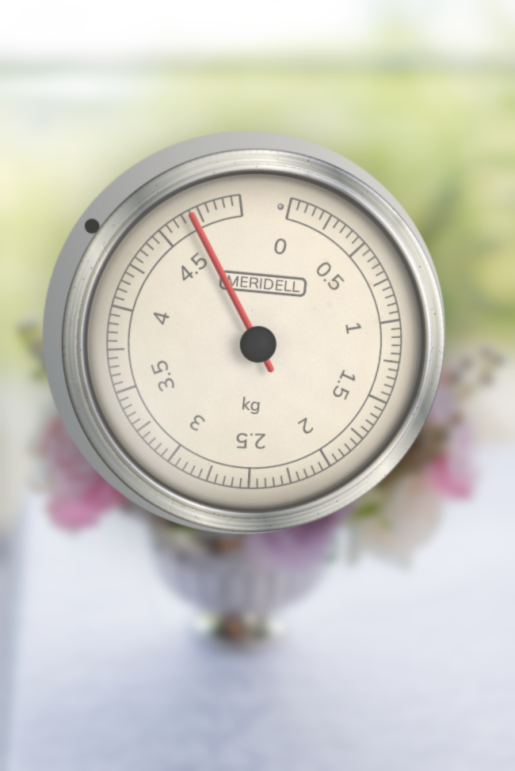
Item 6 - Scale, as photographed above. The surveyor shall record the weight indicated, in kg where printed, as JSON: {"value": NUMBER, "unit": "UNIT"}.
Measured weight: {"value": 4.7, "unit": "kg"}
